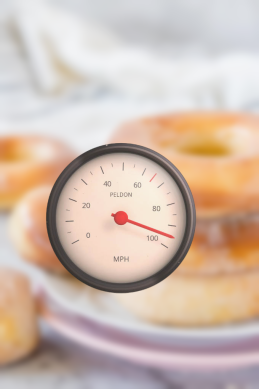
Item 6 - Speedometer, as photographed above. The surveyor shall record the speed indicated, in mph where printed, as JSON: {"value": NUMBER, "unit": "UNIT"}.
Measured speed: {"value": 95, "unit": "mph"}
